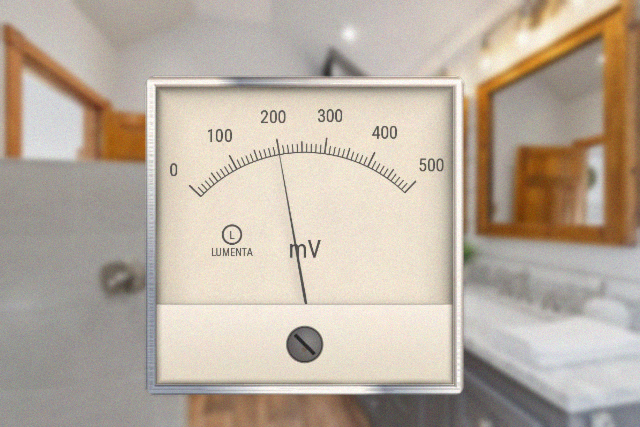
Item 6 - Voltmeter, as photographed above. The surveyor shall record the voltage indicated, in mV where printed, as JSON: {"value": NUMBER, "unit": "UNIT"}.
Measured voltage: {"value": 200, "unit": "mV"}
